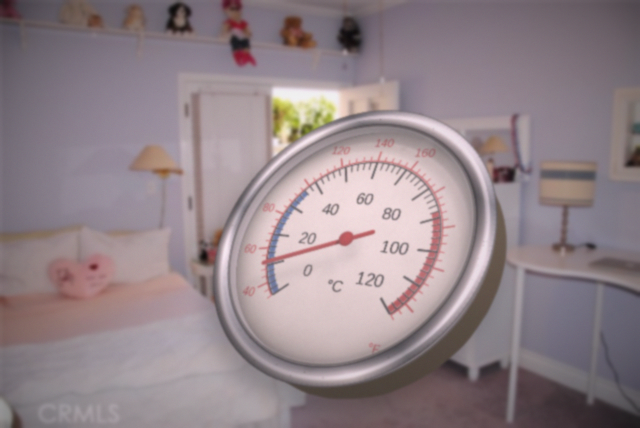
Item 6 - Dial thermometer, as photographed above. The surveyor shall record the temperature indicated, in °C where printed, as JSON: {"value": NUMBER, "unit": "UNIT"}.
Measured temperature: {"value": 10, "unit": "°C"}
